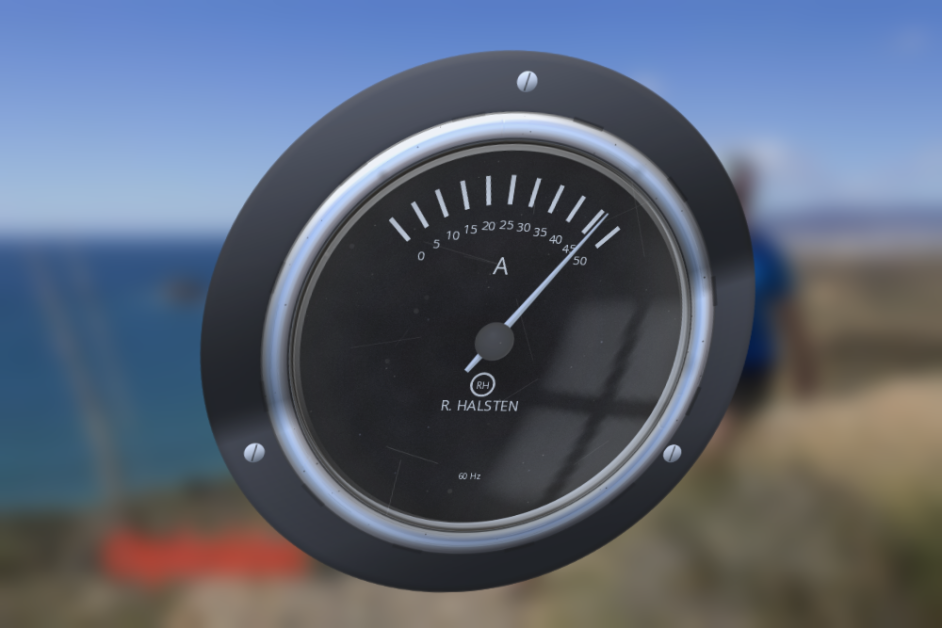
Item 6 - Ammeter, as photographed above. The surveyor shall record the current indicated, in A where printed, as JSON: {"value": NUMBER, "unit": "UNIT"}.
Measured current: {"value": 45, "unit": "A"}
